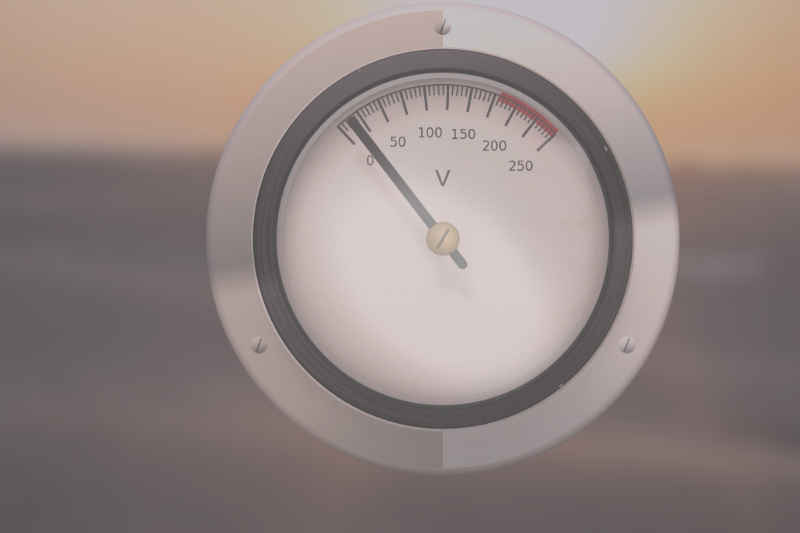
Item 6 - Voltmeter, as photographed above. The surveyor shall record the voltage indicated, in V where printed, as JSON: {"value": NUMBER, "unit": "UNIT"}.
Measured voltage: {"value": 15, "unit": "V"}
